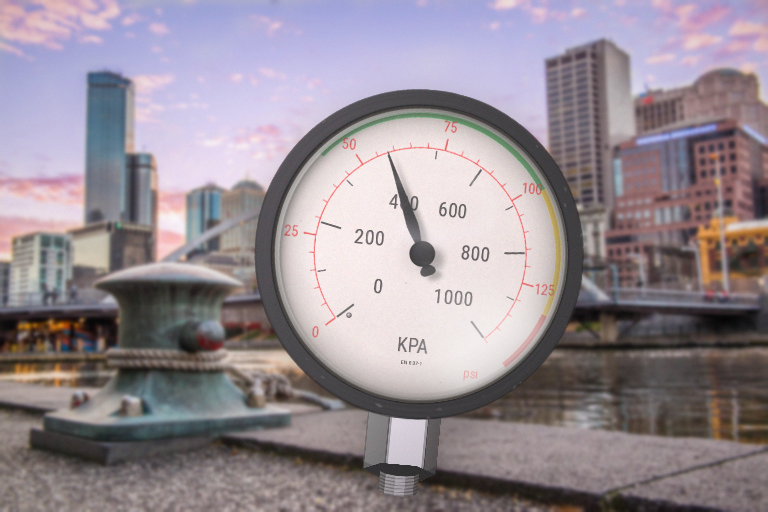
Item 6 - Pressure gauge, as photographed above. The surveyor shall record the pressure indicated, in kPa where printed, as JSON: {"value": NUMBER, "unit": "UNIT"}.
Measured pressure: {"value": 400, "unit": "kPa"}
